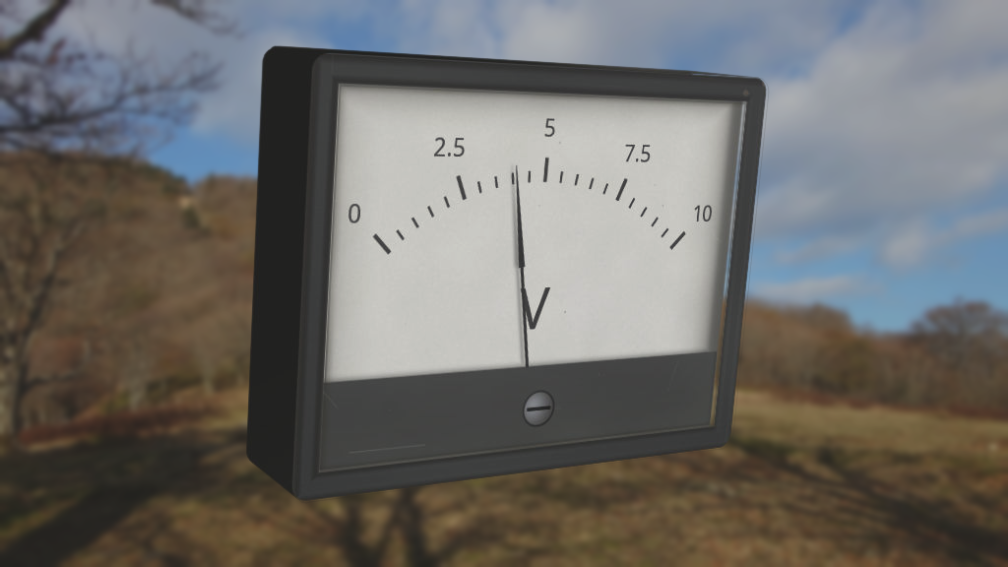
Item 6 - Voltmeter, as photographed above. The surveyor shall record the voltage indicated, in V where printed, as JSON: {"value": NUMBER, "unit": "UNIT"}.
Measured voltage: {"value": 4, "unit": "V"}
